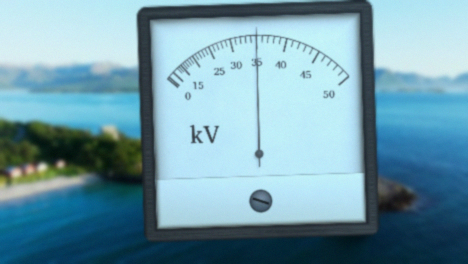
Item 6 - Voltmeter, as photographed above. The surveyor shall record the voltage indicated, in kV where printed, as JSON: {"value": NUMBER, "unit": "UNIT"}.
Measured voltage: {"value": 35, "unit": "kV"}
